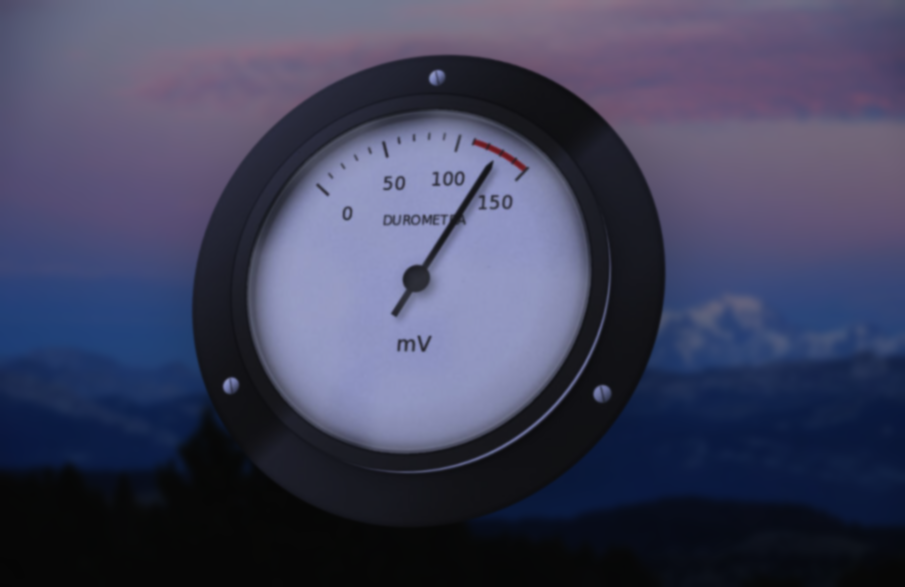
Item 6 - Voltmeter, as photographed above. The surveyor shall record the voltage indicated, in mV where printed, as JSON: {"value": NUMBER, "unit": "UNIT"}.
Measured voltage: {"value": 130, "unit": "mV"}
